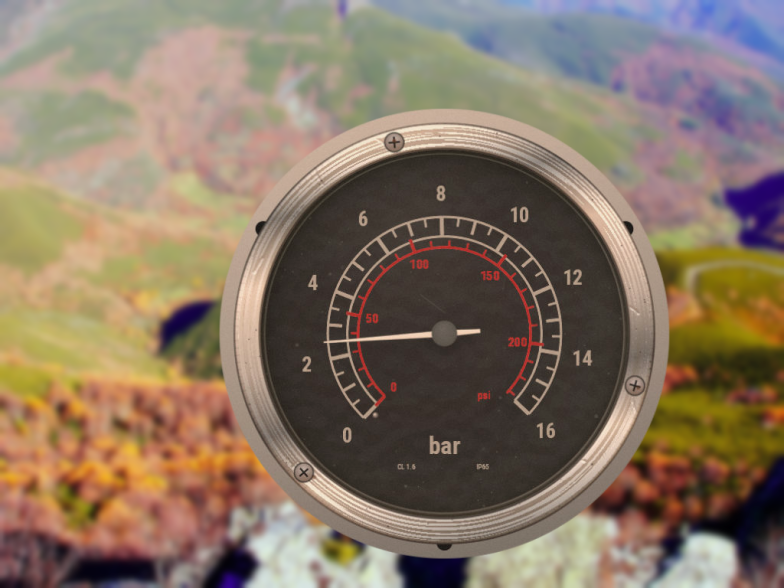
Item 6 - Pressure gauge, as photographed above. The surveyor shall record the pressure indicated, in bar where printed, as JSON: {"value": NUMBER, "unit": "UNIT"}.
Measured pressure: {"value": 2.5, "unit": "bar"}
